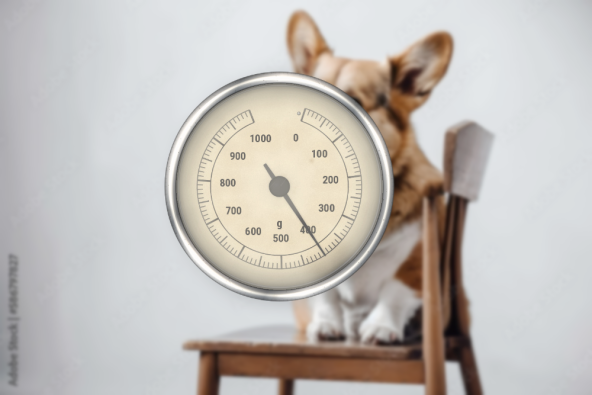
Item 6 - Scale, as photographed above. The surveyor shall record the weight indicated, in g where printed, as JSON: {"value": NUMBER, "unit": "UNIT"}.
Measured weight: {"value": 400, "unit": "g"}
